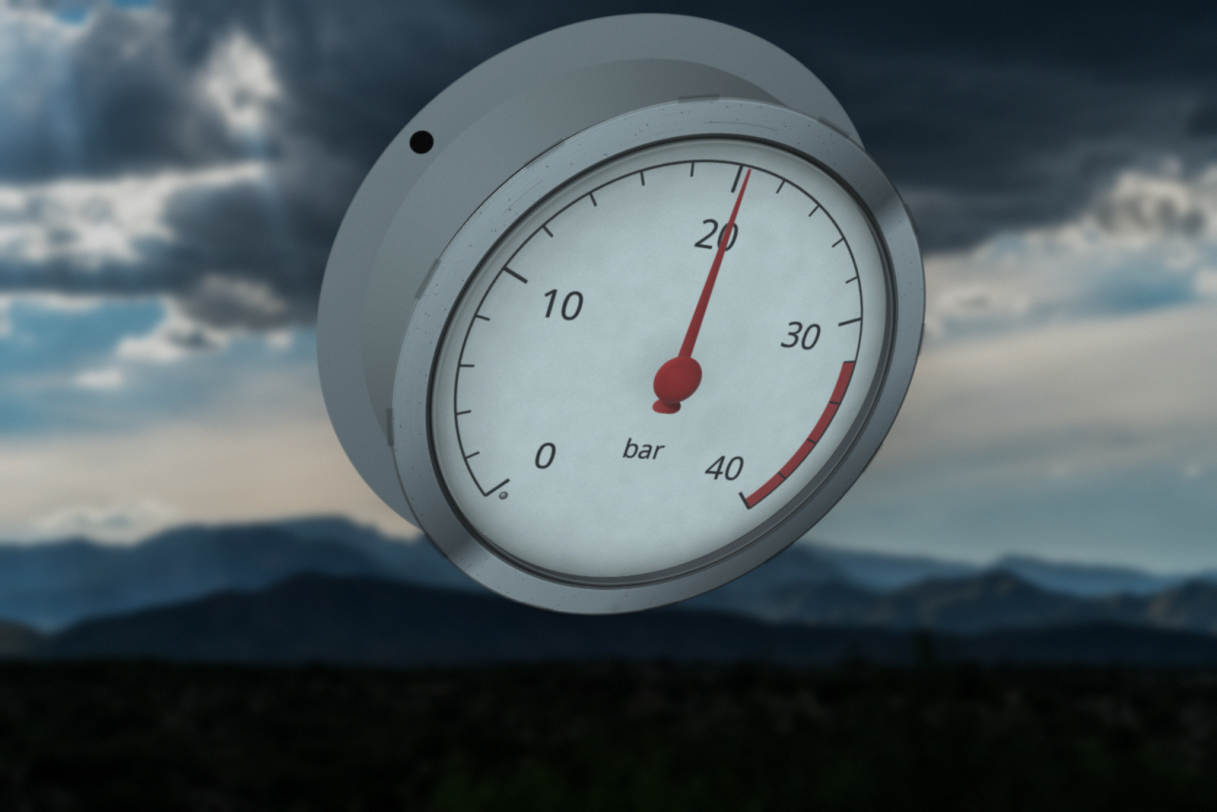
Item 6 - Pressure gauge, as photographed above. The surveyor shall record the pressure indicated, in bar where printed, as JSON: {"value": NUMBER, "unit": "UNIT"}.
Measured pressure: {"value": 20, "unit": "bar"}
